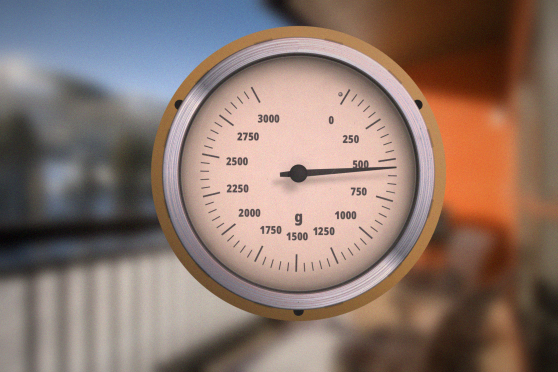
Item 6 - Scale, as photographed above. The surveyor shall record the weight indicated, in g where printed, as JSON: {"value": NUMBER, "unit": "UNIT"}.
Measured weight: {"value": 550, "unit": "g"}
